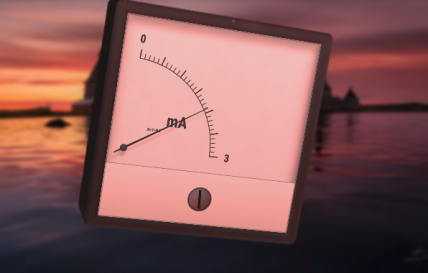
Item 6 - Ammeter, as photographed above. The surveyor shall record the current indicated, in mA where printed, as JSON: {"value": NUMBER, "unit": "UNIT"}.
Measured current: {"value": 1.9, "unit": "mA"}
